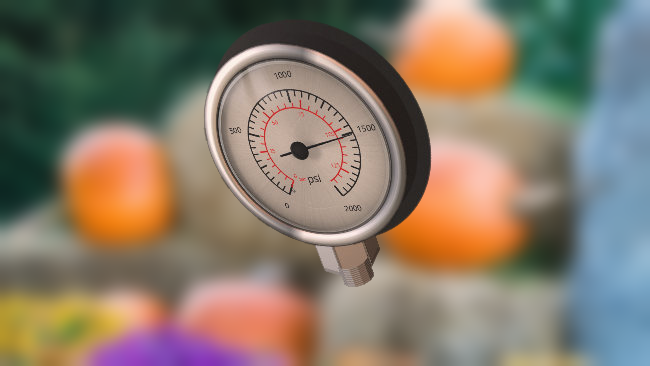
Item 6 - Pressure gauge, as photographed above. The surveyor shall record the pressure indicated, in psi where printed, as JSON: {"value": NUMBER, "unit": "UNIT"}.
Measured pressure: {"value": 1500, "unit": "psi"}
